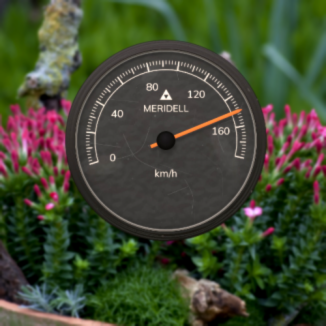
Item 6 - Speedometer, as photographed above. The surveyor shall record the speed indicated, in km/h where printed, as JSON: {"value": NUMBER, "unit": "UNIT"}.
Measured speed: {"value": 150, "unit": "km/h"}
